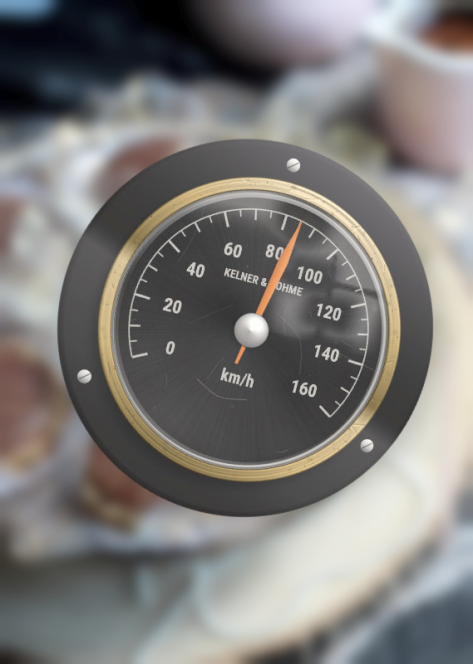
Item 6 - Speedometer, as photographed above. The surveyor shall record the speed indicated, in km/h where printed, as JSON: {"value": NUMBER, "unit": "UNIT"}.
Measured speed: {"value": 85, "unit": "km/h"}
